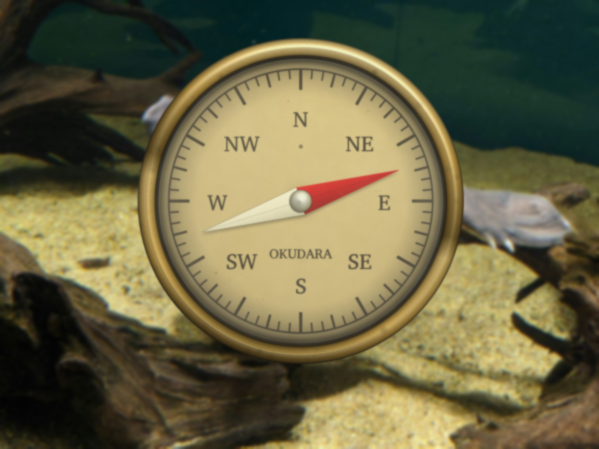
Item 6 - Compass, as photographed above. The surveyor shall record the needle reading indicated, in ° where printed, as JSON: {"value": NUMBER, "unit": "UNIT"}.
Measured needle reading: {"value": 72.5, "unit": "°"}
